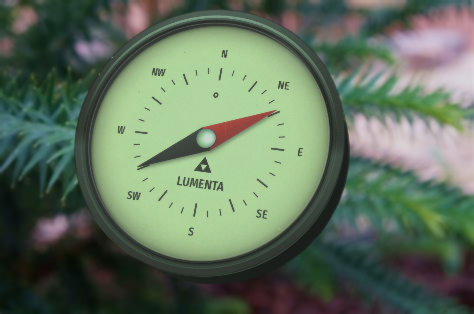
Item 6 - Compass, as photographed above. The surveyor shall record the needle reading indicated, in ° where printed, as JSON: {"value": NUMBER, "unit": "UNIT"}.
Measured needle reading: {"value": 60, "unit": "°"}
